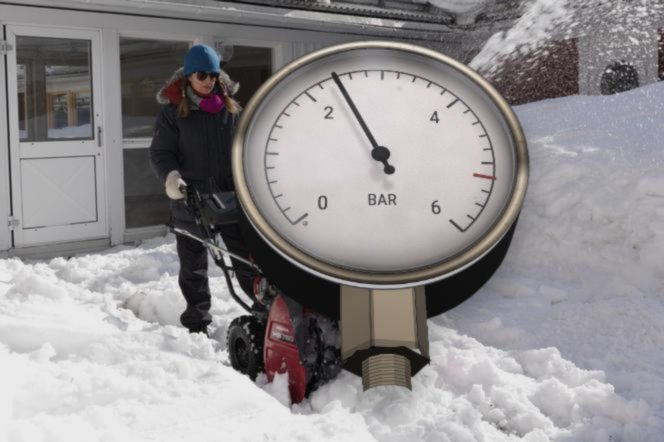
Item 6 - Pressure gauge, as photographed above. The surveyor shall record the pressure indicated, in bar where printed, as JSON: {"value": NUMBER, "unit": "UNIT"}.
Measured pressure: {"value": 2.4, "unit": "bar"}
